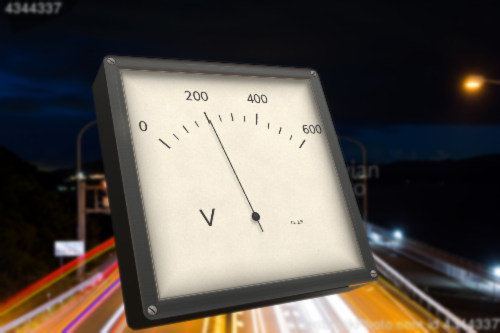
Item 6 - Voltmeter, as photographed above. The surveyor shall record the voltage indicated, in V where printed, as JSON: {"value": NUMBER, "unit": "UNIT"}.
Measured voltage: {"value": 200, "unit": "V"}
